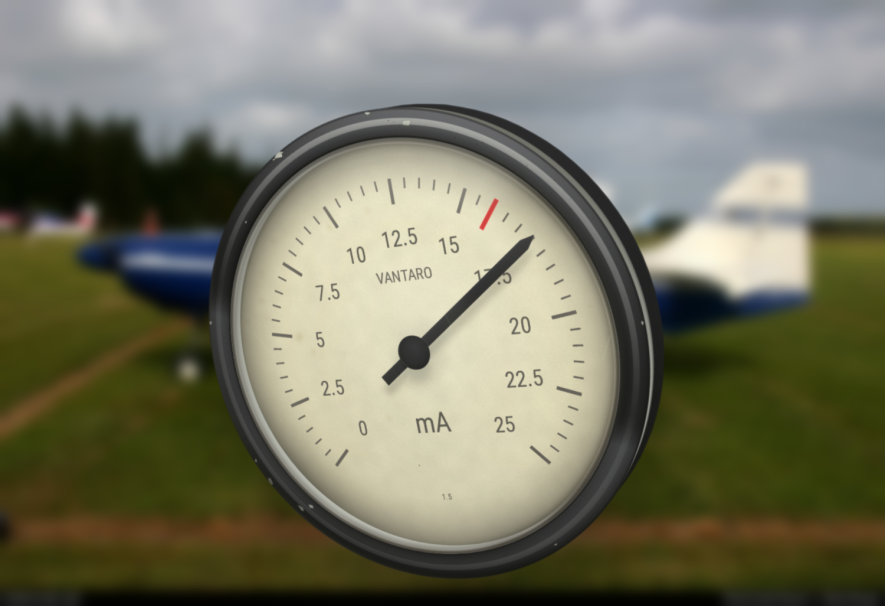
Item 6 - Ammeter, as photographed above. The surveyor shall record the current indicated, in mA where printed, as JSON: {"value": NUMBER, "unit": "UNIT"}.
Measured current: {"value": 17.5, "unit": "mA"}
